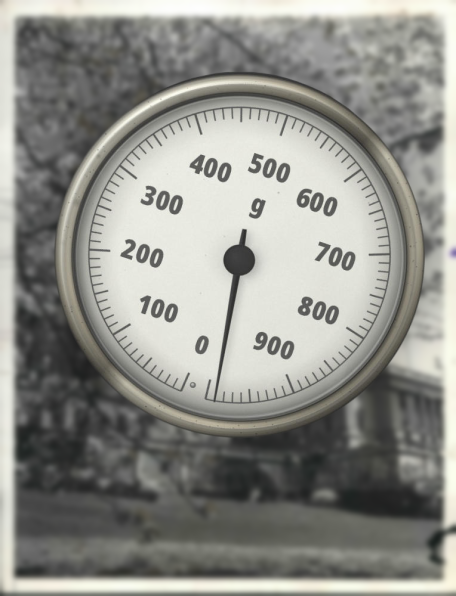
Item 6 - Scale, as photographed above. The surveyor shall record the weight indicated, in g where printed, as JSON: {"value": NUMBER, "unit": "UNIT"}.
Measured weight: {"value": 990, "unit": "g"}
